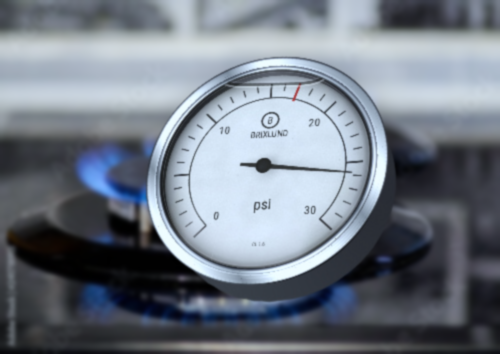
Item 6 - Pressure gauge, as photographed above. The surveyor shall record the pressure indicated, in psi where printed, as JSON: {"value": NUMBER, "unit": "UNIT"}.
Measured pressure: {"value": 26, "unit": "psi"}
